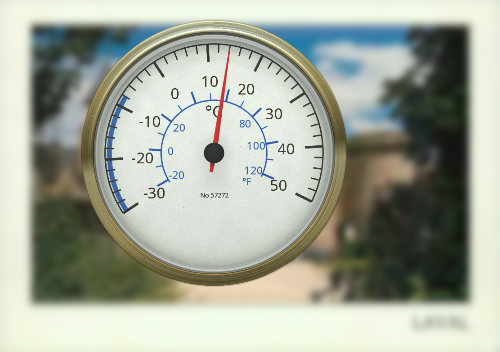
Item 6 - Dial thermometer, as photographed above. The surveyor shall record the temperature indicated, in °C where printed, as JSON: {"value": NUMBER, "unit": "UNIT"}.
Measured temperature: {"value": 14, "unit": "°C"}
